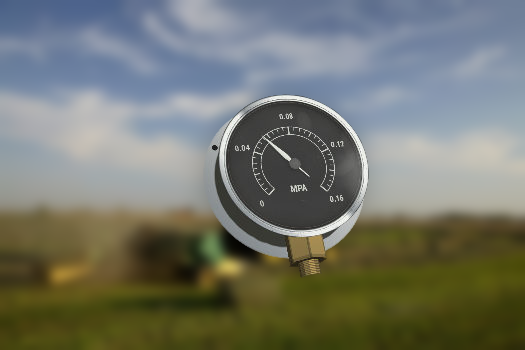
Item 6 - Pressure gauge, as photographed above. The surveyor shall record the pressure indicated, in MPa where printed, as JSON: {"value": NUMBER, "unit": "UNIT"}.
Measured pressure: {"value": 0.055, "unit": "MPa"}
